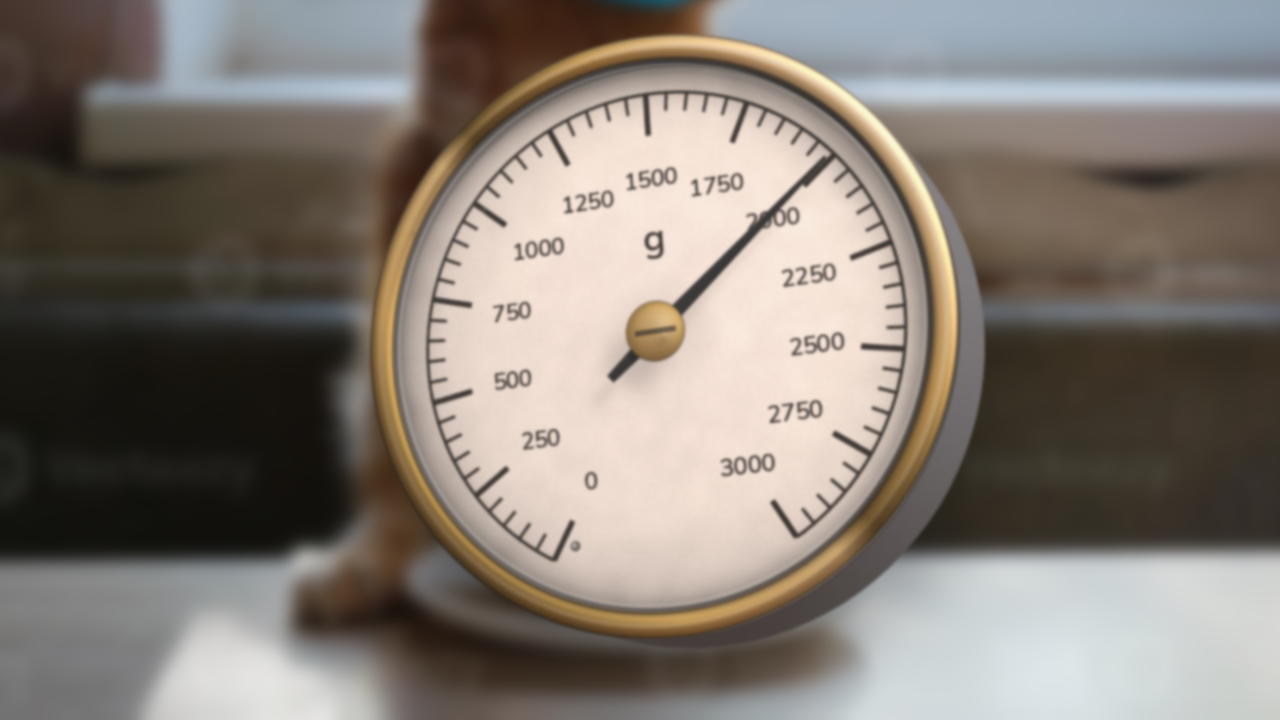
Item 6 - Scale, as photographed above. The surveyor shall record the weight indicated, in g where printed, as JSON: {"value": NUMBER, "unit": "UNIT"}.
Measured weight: {"value": 2000, "unit": "g"}
